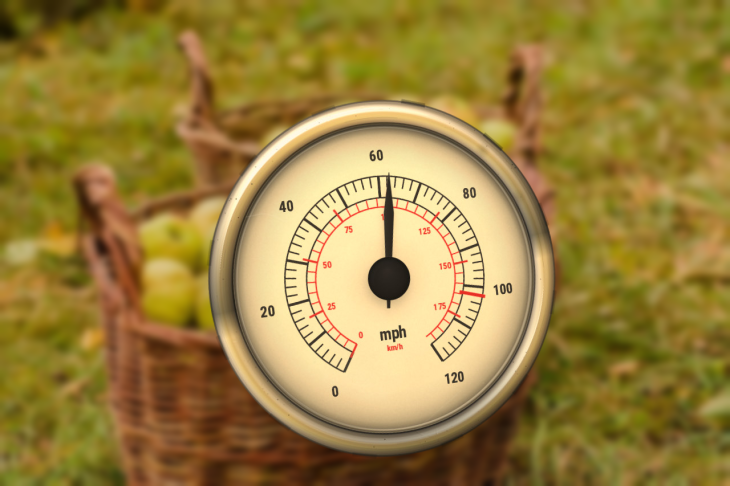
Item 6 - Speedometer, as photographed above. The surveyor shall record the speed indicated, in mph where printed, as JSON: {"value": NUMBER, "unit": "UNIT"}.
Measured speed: {"value": 62, "unit": "mph"}
